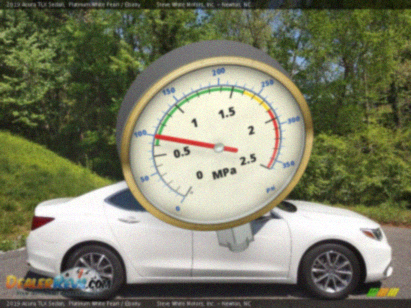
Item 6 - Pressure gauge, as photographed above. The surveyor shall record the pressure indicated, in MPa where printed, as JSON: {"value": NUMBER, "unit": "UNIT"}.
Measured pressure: {"value": 0.7, "unit": "MPa"}
